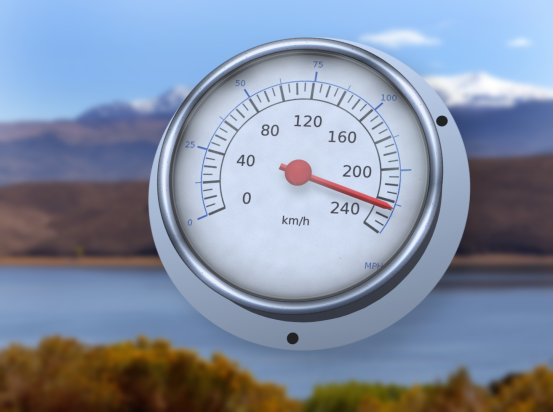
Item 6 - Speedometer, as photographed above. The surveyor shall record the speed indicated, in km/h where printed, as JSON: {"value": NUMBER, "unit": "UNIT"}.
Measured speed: {"value": 225, "unit": "km/h"}
